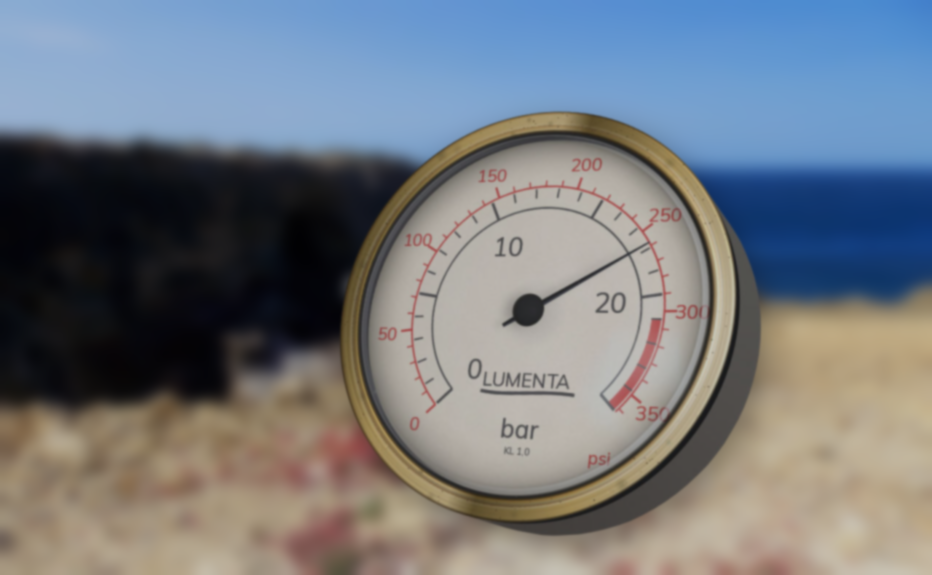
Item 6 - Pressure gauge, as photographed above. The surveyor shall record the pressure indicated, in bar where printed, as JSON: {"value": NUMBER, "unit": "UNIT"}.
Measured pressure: {"value": 18, "unit": "bar"}
